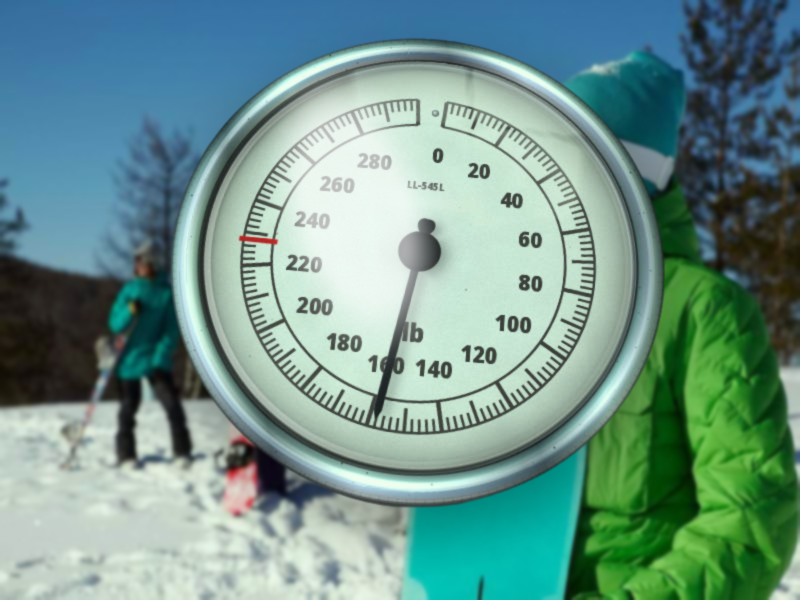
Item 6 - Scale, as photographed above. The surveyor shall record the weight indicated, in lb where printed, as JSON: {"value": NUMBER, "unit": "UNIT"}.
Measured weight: {"value": 158, "unit": "lb"}
